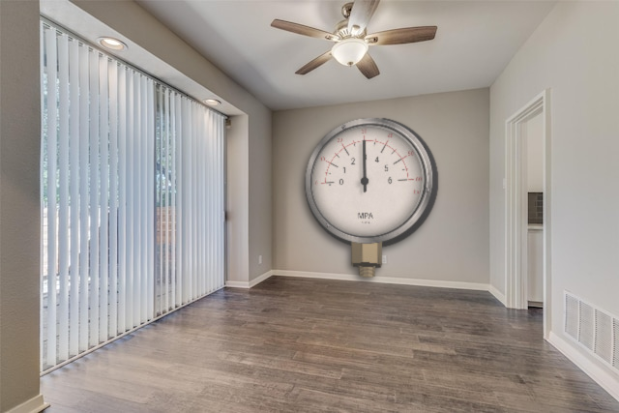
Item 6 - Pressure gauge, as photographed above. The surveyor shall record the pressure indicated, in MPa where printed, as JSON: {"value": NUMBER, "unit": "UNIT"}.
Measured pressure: {"value": 3, "unit": "MPa"}
